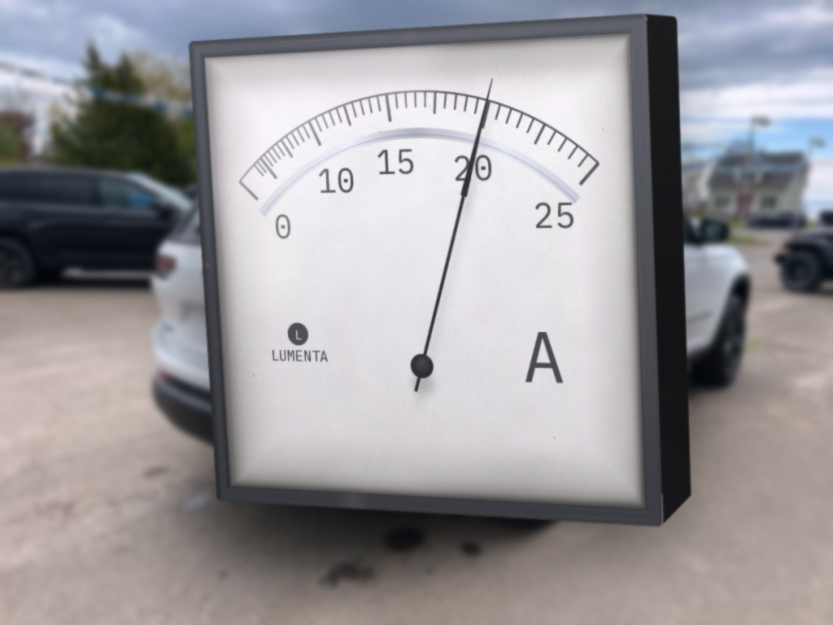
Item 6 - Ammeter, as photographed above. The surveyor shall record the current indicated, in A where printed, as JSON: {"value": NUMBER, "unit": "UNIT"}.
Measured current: {"value": 20, "unit": "A"}
